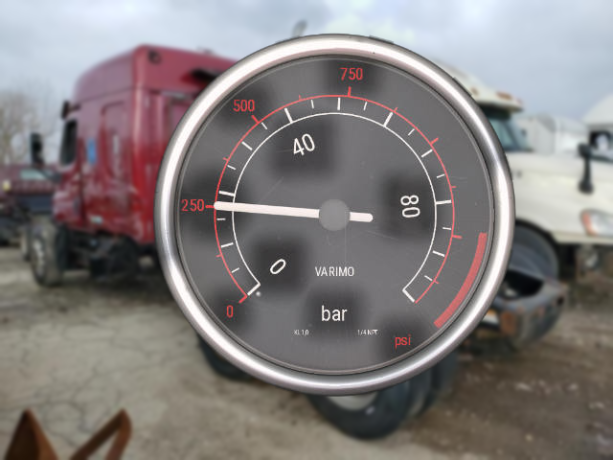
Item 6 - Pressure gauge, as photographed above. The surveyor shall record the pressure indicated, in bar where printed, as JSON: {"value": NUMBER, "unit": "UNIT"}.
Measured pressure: {"value": 17.5, "unit": "bar"}
